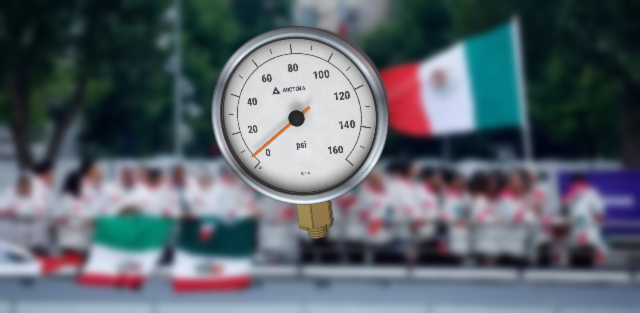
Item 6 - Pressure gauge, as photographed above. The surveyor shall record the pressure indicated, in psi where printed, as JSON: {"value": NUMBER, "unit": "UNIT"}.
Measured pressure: {"value": 5, "unit": "psi"}
